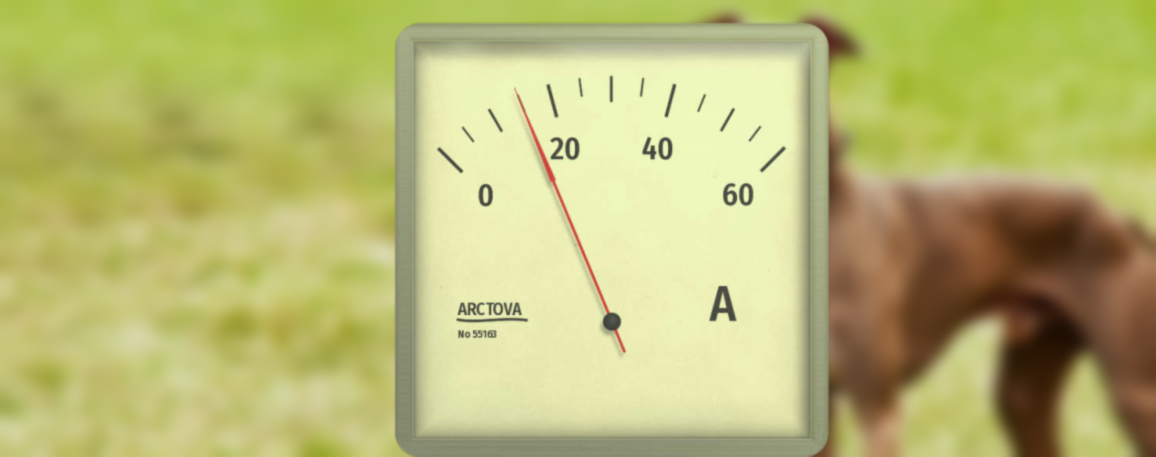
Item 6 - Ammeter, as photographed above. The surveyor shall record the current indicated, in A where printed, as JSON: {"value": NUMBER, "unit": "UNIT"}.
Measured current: {"value": 15, "unit": "A"}
